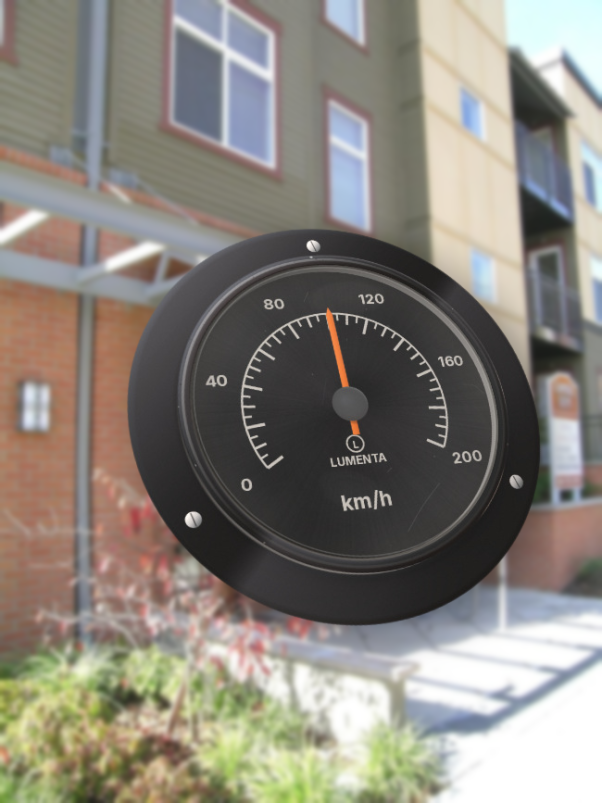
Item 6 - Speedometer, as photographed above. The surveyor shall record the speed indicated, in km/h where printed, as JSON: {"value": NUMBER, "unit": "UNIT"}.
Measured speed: {"value": 100, "unit": "km/h"}
